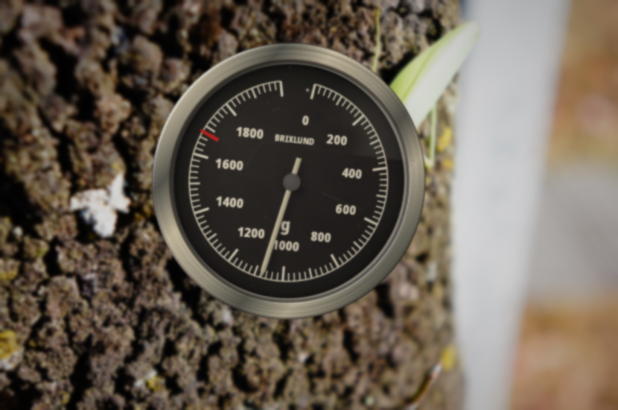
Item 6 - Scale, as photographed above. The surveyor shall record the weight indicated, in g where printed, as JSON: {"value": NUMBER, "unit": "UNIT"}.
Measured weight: {"value": 1080, "unit": "g"}
